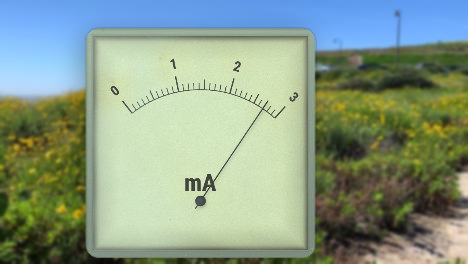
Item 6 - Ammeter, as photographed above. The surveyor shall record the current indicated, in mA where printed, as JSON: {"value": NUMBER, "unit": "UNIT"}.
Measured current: {"value": 2.7, "unit": "mA"}
